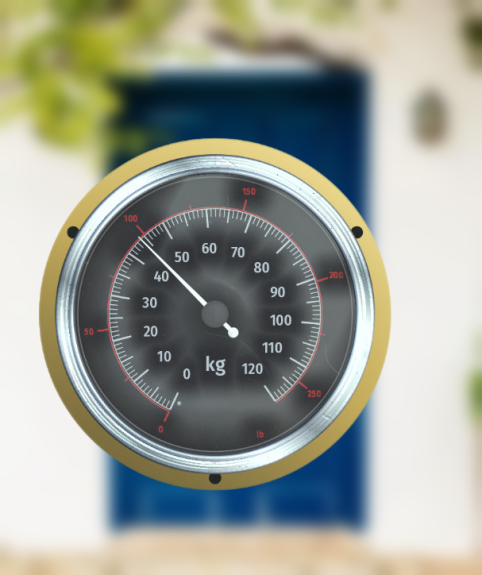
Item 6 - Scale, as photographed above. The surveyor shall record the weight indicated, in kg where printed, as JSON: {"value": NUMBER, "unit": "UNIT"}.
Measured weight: {"value": 44, "unit": "kg"}
